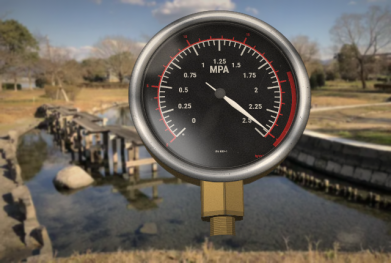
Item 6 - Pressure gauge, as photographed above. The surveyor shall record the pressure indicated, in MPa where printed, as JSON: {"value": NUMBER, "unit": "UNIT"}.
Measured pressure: {"value": 2.45, "unit": "MPa"}
